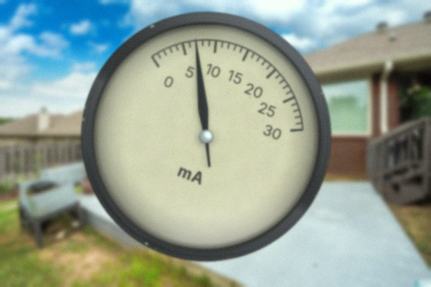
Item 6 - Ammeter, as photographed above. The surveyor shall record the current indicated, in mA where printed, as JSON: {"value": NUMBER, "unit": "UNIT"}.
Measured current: {"value": 7, "unit": "mA"}
